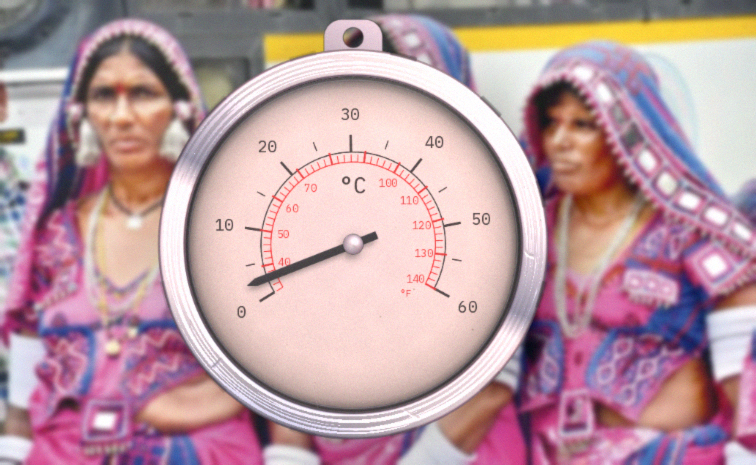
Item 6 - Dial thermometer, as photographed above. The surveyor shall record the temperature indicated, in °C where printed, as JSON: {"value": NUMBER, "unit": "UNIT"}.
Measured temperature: {"value": 2.5, "unit": "°C"}
